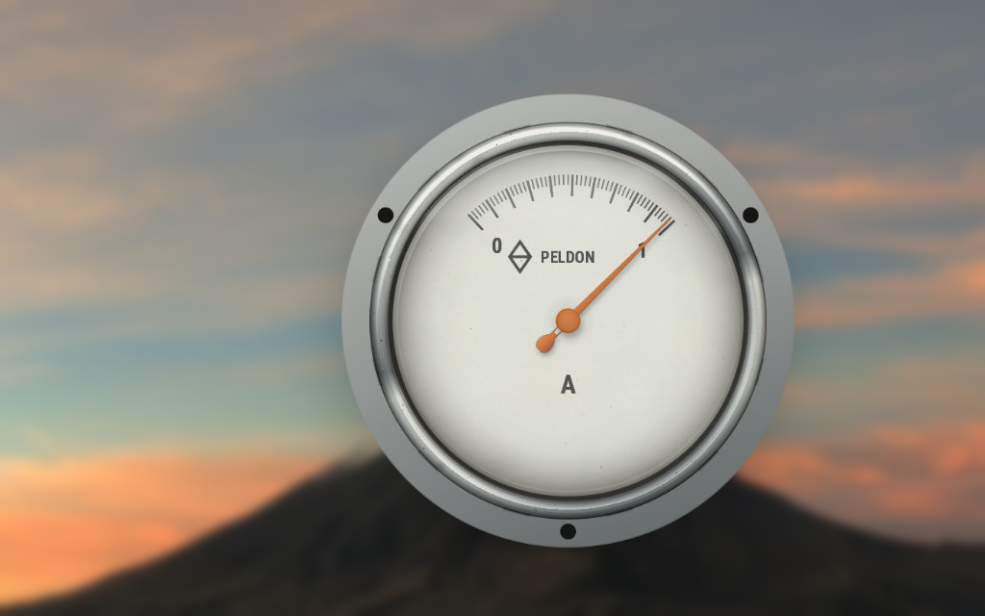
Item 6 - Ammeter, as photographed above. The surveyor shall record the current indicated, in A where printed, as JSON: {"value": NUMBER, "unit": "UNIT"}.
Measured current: {"value": 0.98, "unit": "A"}
